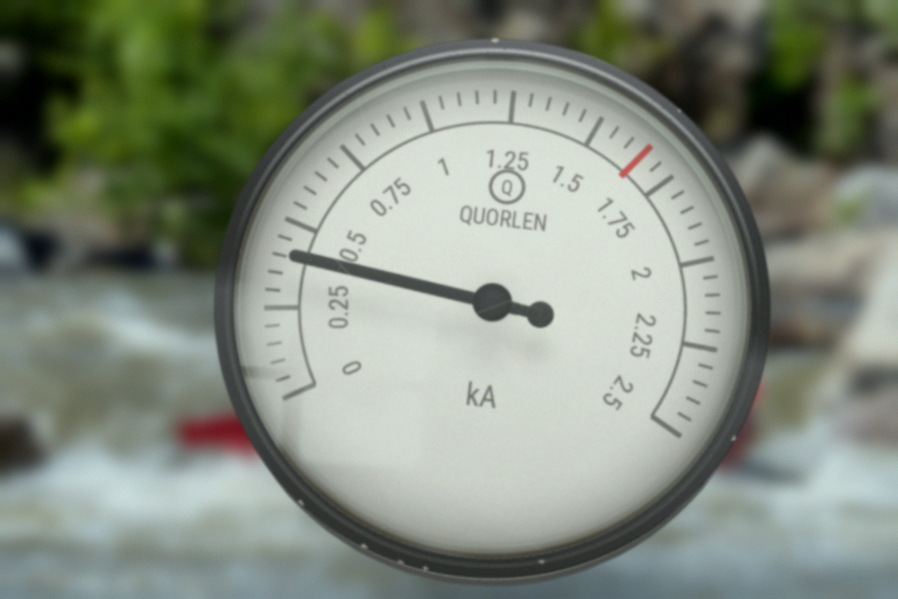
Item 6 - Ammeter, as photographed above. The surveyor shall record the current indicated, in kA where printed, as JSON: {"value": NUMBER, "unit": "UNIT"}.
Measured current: {"value": 0.4, "unit": "kA"}
